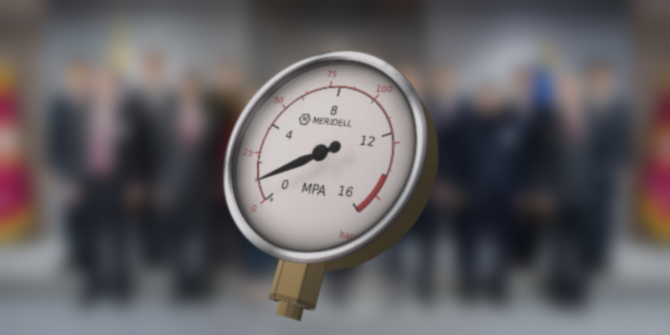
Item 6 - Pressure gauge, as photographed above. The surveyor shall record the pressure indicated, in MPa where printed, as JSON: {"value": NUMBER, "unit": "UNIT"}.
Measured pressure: {"value": 1, "unit": "MPa"}
